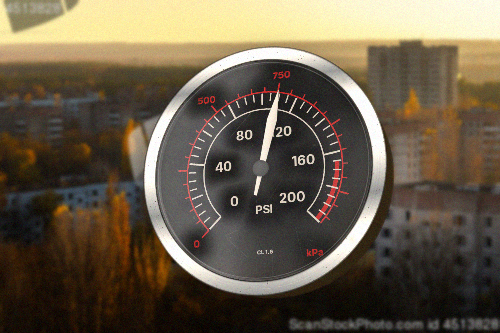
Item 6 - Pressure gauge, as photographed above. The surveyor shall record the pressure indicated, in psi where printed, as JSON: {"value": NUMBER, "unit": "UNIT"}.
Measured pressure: {"value": 110, "unit": "psi"}
